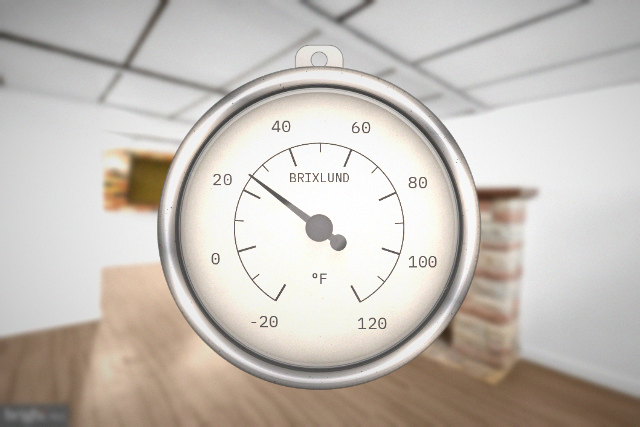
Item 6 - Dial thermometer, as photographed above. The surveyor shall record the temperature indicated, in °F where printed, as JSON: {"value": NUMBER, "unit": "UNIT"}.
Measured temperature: {"value": 25, "unit": "°F"}
